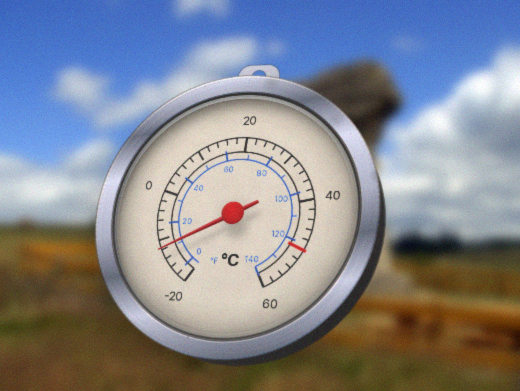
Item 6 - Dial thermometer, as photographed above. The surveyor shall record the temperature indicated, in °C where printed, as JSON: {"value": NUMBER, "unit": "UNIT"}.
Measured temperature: {"value": -12, "unit": "°C"}
